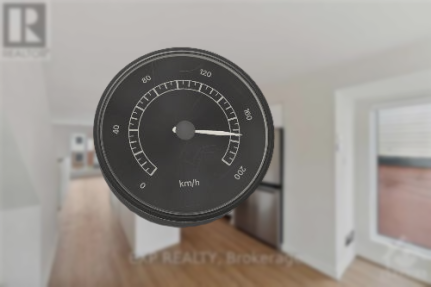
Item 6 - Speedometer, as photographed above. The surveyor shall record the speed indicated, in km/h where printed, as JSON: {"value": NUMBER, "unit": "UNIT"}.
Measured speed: {"value": 175, "unit": "km/h"}
